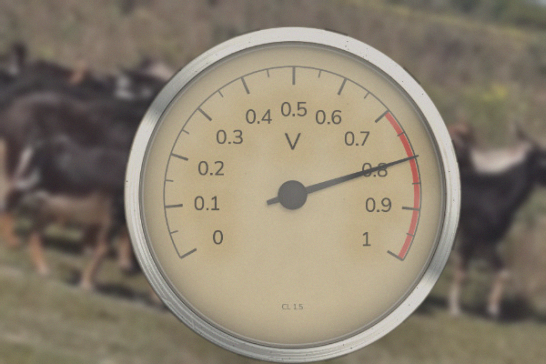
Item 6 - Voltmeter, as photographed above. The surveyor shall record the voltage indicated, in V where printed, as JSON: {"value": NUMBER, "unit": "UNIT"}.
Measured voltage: {"value": 0.8, "unit": "V"}
